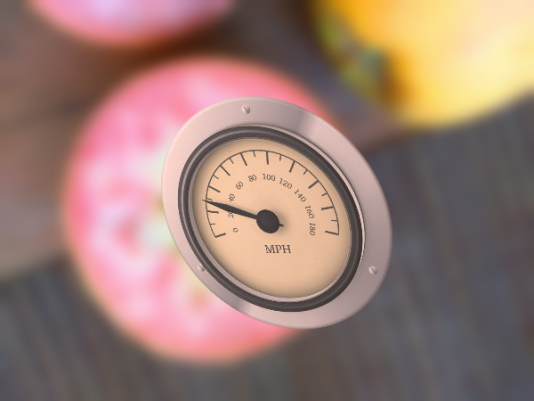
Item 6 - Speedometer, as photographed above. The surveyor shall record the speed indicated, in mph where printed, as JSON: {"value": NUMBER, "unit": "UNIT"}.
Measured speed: {"value": 30, "unit": "mph"}
